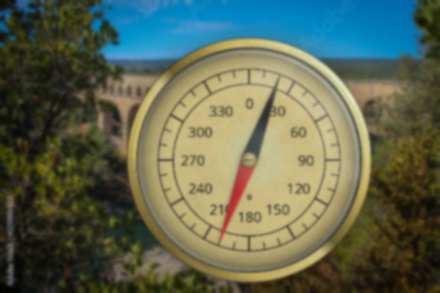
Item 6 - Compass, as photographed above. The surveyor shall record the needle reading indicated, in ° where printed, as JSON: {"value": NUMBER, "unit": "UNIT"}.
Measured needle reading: {"value": 200, "unit": "°"}
